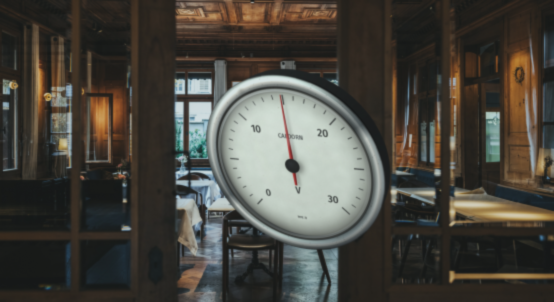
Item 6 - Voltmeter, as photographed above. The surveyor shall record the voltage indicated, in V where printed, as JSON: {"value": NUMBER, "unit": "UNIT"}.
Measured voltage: {"value": 15, "unit": "V"}
